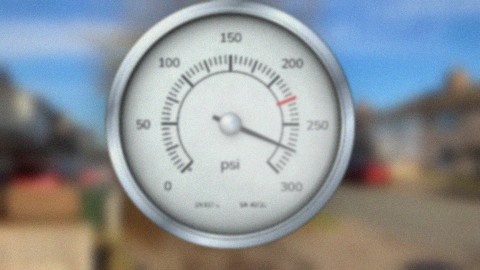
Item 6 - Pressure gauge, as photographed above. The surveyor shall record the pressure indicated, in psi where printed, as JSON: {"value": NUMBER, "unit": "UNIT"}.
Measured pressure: {"value": 275, "unit": "psi"}
